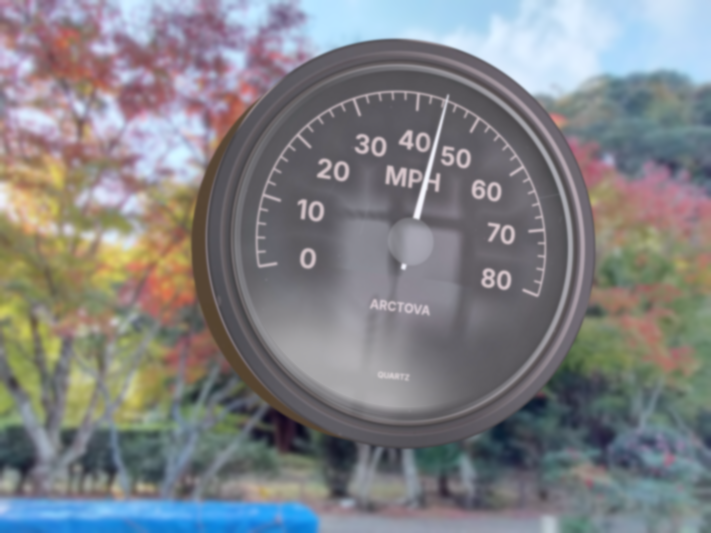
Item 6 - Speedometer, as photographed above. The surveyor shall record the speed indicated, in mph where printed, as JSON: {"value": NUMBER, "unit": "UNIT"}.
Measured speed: {"value": 44, "unit": "mph"}
